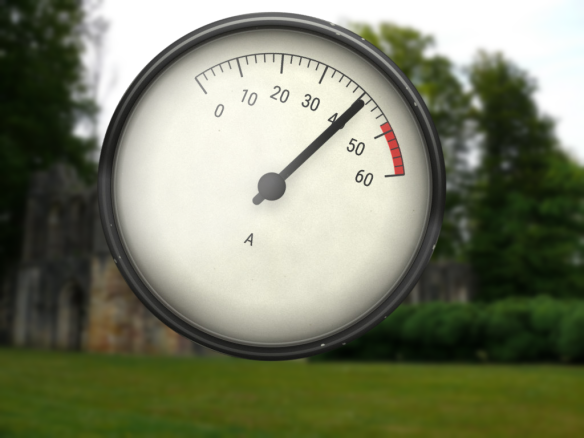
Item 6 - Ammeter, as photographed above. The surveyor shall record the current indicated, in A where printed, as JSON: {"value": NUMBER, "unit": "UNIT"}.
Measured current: {"value": 41, "unit": "A"}
